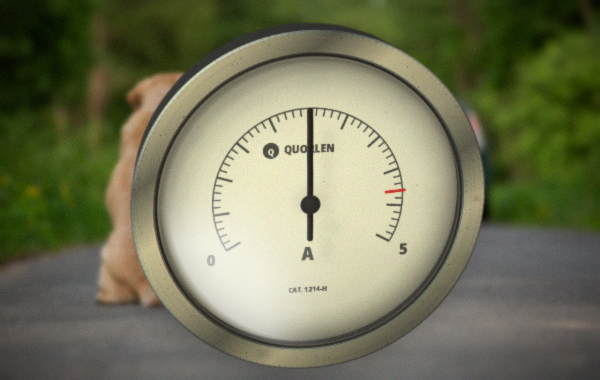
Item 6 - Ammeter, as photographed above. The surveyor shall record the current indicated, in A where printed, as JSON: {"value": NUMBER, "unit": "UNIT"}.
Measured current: {"value": 2.5, "unit": "A"}
